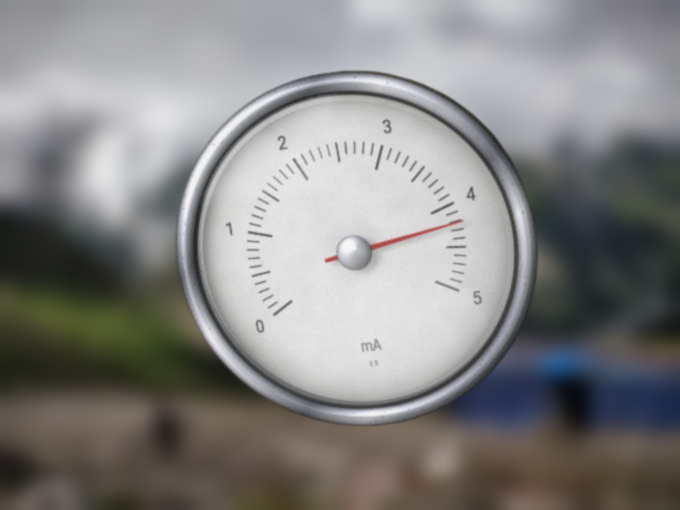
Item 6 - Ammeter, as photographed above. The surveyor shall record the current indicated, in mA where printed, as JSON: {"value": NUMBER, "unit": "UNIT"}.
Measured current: {"value": 4.2, "unit": "mA"}
